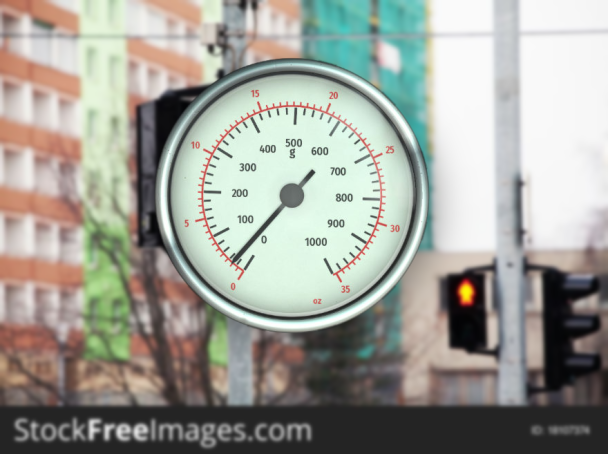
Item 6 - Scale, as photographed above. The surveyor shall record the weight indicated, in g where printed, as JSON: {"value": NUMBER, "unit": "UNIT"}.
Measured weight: {"value": 30, "unit": "g"}
